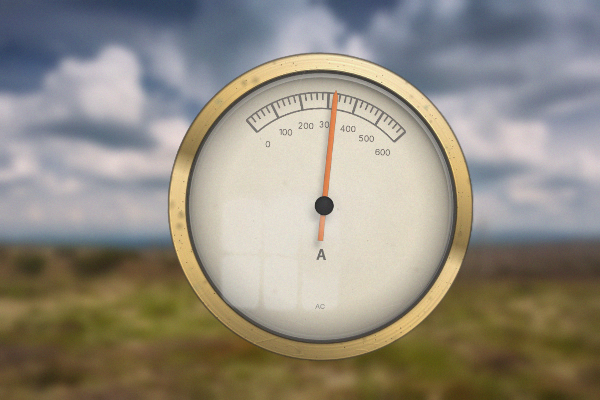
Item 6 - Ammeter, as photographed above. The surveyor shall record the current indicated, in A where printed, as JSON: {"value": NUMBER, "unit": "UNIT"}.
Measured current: {"value": 320, "unit": "A"}
